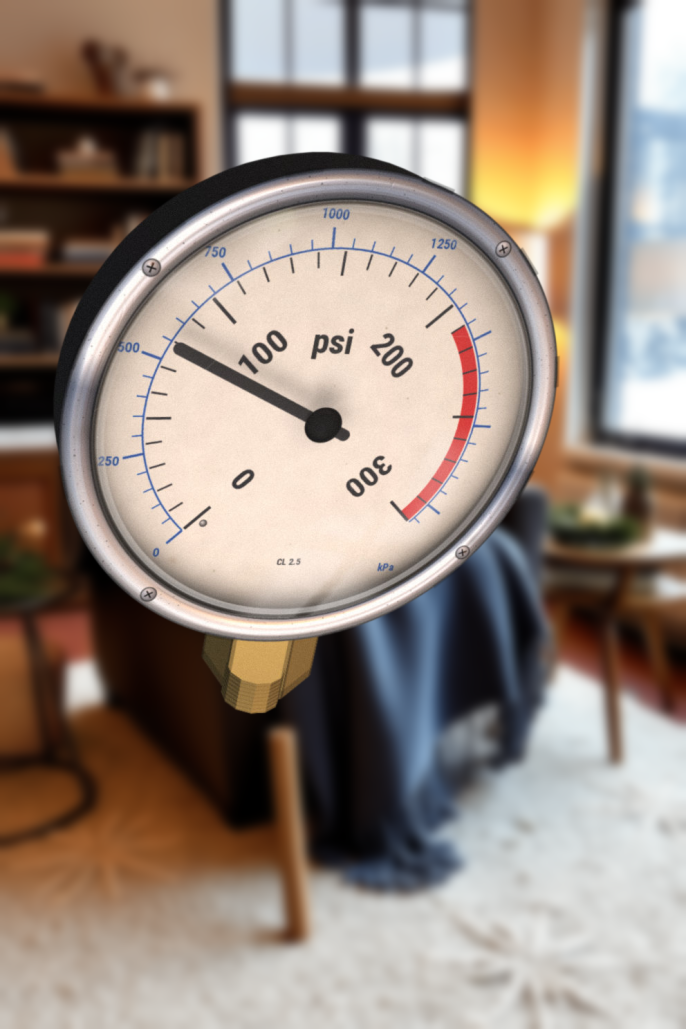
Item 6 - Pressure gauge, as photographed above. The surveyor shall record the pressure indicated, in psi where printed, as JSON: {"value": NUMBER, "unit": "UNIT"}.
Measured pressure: {"value": 80, "unit": "psi"}
